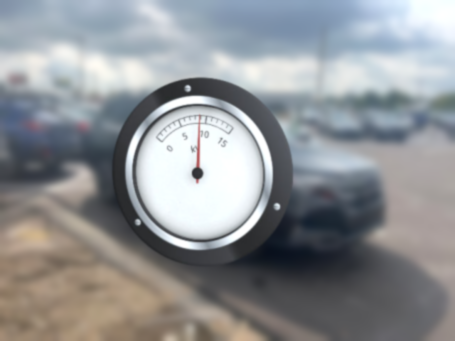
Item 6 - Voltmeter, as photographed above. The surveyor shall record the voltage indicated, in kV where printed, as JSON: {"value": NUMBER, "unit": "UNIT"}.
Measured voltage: {"value": 9, "unit": "kV"}
